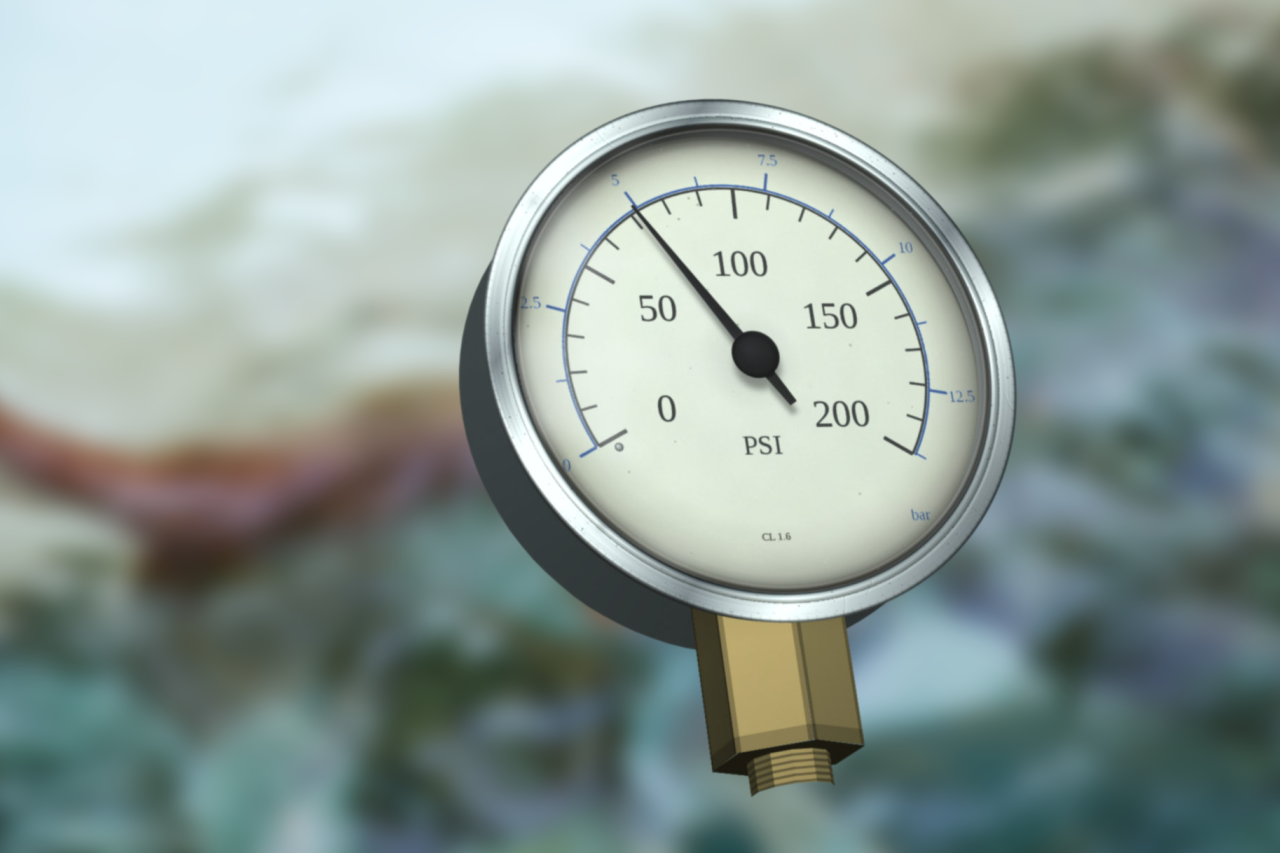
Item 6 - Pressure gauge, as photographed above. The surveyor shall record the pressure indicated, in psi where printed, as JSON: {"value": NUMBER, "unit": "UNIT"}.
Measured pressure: {"value": 70, "unit": "psi"}
